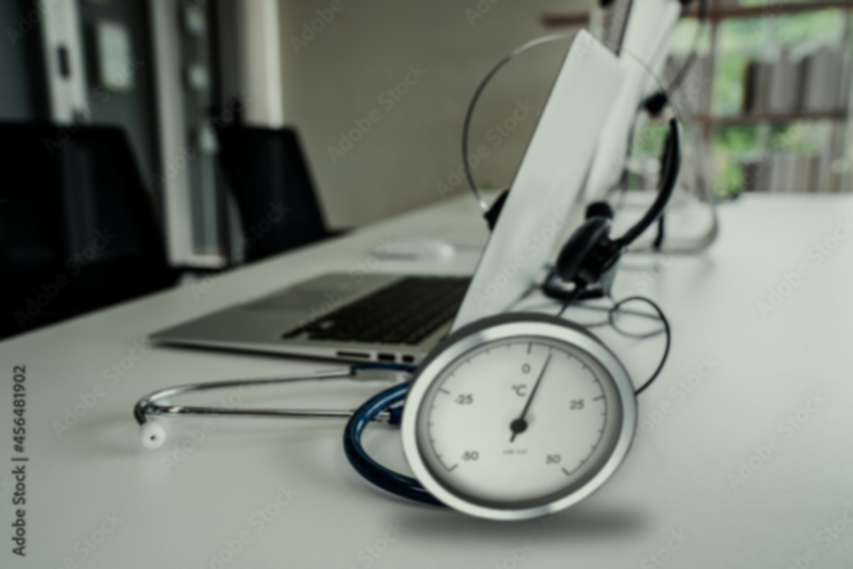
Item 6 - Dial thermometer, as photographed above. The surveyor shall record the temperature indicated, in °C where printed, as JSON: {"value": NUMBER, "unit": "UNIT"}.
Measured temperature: {"value": 5, "unit": "°C"}
